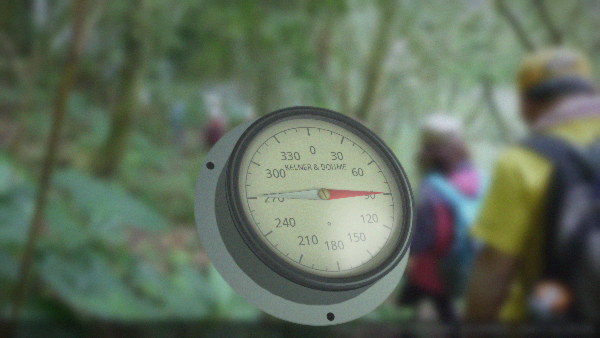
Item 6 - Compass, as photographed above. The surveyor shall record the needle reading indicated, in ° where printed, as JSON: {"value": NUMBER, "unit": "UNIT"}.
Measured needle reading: {"value": 90, "unit": "°"}
